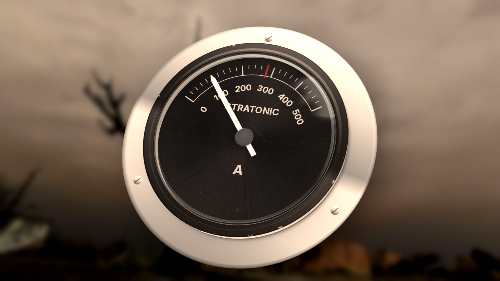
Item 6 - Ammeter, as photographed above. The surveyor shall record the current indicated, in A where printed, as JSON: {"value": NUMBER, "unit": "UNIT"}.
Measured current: {"value": 100, "unit": "A"}
